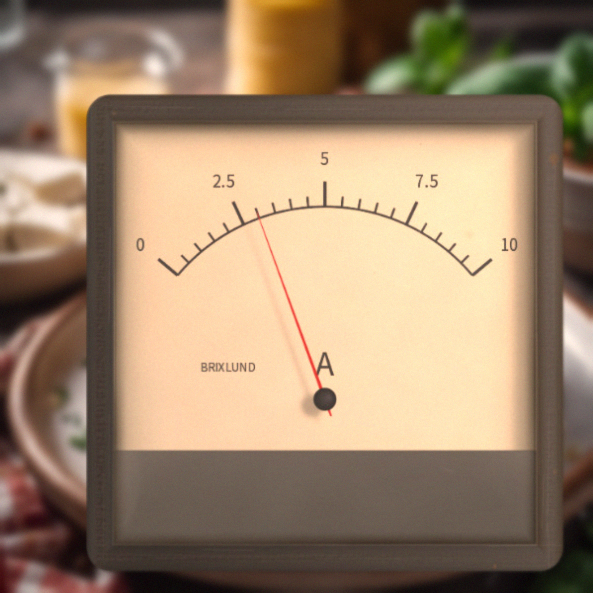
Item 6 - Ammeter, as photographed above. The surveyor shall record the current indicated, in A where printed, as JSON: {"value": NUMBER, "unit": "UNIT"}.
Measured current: {"value": 3, "unit": "A"}
